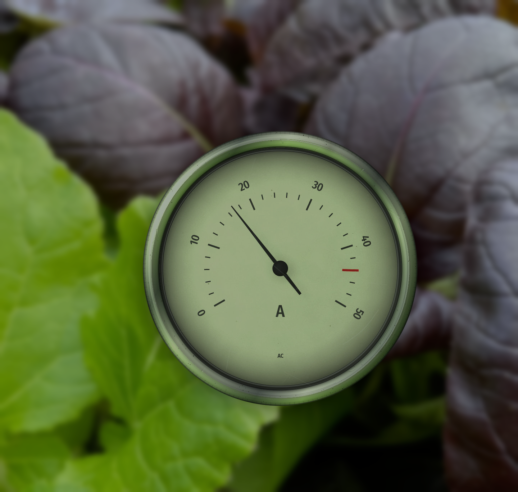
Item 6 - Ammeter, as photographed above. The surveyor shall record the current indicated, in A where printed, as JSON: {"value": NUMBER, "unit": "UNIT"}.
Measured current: {"value": 17, "unit": "A"}
